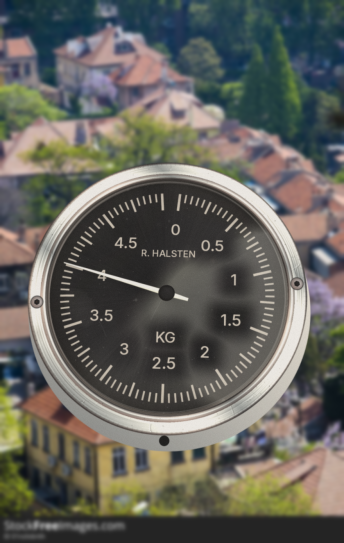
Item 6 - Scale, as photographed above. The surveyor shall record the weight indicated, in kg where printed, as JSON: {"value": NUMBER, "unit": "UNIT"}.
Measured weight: {"value": 4, "unit": "kg"}
